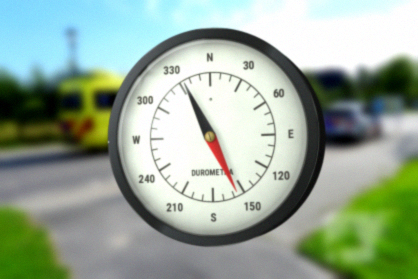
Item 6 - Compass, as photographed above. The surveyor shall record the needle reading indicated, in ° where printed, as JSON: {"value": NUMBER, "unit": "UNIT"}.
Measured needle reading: {"value": 155, "unit": "°"}
